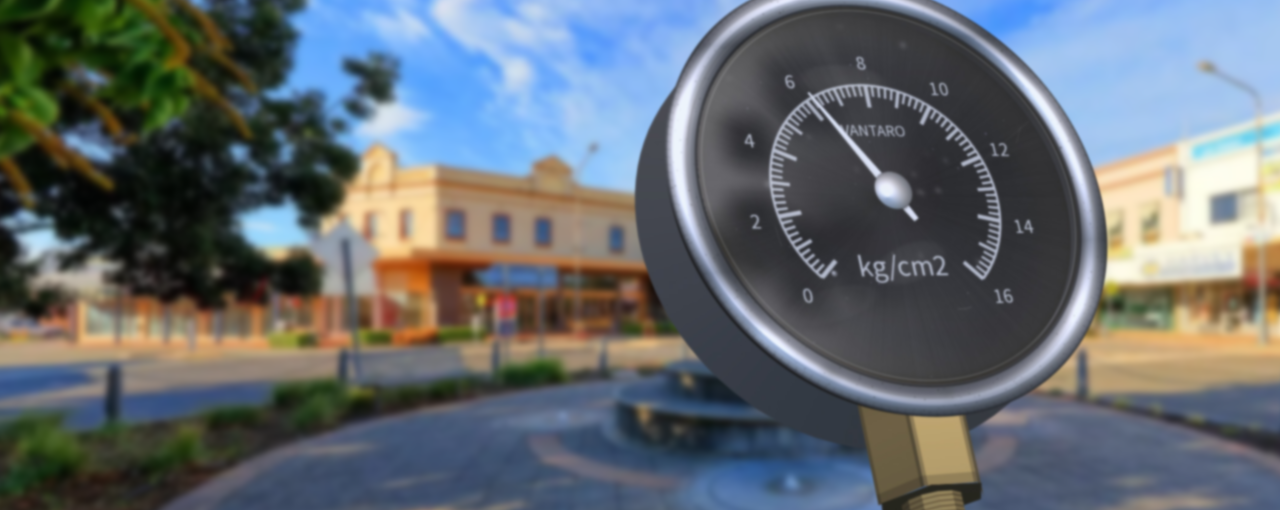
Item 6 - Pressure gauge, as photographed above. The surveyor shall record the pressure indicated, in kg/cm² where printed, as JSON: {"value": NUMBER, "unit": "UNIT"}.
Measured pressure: {"value": 6, "unit": "kg/cm²"}
